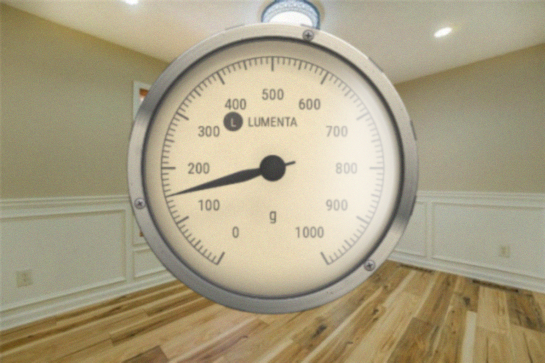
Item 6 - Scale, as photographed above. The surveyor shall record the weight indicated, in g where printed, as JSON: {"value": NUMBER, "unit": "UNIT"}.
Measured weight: {"value": 150, "unit": "g"}
